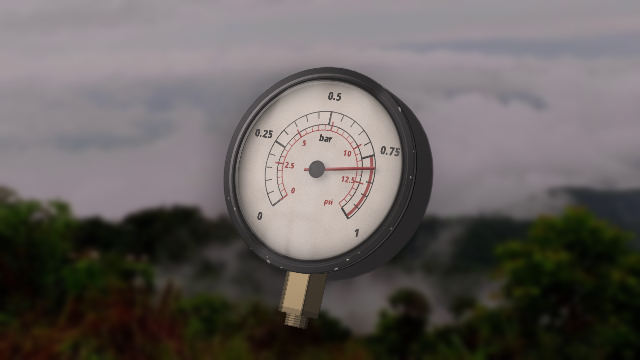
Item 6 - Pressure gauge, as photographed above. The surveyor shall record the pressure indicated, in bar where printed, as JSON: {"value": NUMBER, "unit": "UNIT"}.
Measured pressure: {"value": 0.8, "unit": "bar"}
